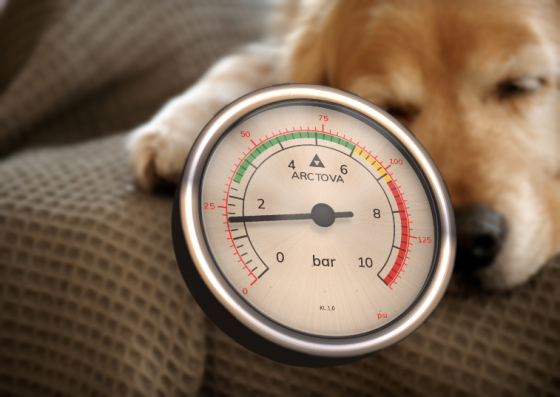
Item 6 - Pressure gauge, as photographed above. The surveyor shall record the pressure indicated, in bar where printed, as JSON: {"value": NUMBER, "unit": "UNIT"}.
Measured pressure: {"value": 1.4, "unit": "bar"}
